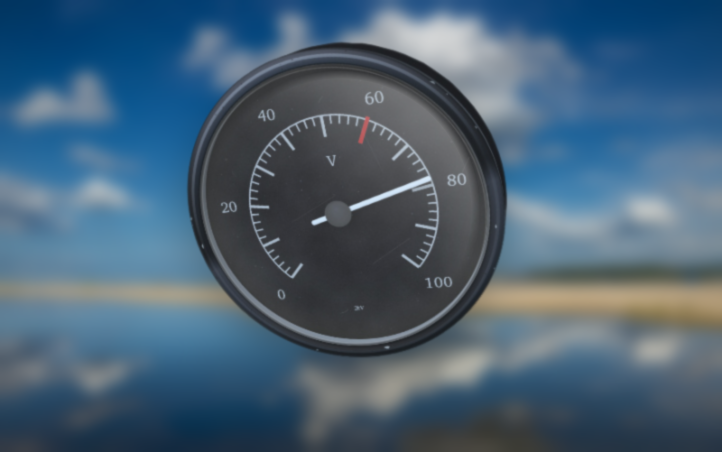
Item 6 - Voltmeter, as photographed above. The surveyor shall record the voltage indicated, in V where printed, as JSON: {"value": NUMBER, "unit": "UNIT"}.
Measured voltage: {"value": 78, "unit": "V"}
